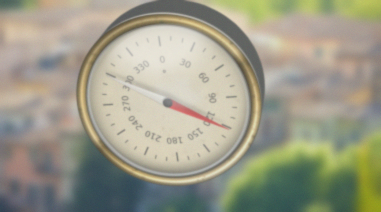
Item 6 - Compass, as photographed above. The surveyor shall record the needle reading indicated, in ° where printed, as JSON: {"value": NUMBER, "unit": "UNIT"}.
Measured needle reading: {"value": 120, "unit": "°"}
